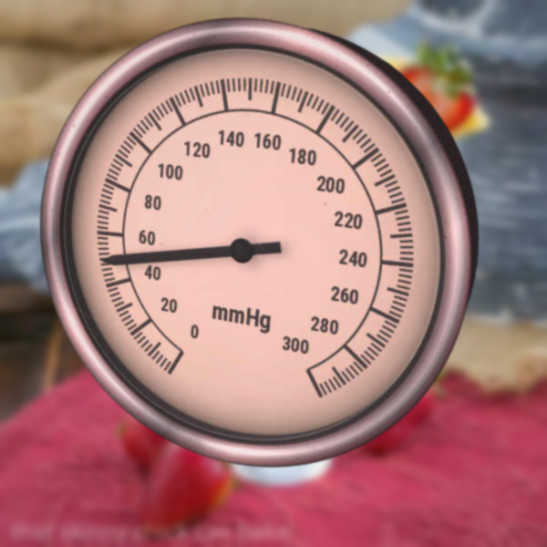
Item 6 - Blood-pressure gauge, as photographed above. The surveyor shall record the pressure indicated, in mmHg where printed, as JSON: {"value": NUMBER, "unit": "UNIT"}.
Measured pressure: {"value": 50, "unit": "mmHg"}
